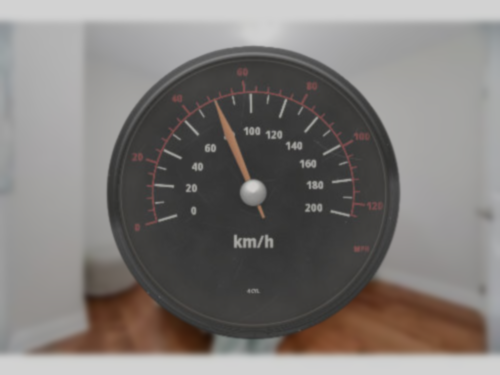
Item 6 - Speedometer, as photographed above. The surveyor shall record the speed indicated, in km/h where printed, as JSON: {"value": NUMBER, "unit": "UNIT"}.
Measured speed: {"value": 80, "unit": "km/h"}
